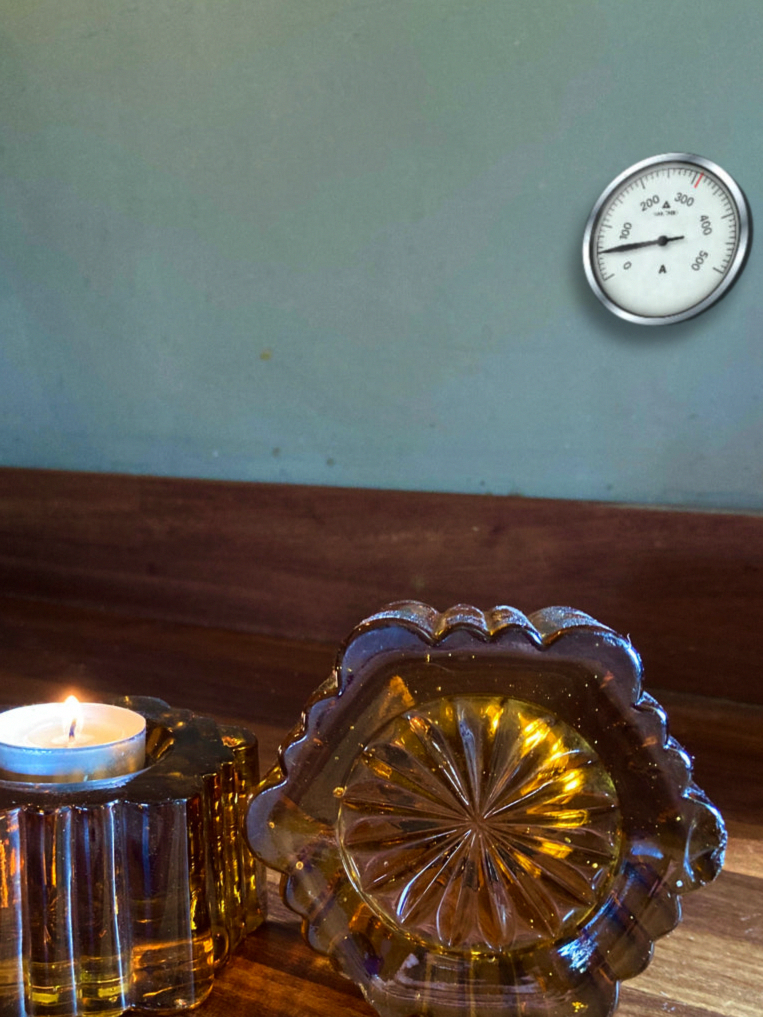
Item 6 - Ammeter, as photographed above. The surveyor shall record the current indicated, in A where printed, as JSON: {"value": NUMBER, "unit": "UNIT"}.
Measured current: {"value": 50, "unit": "A"}
